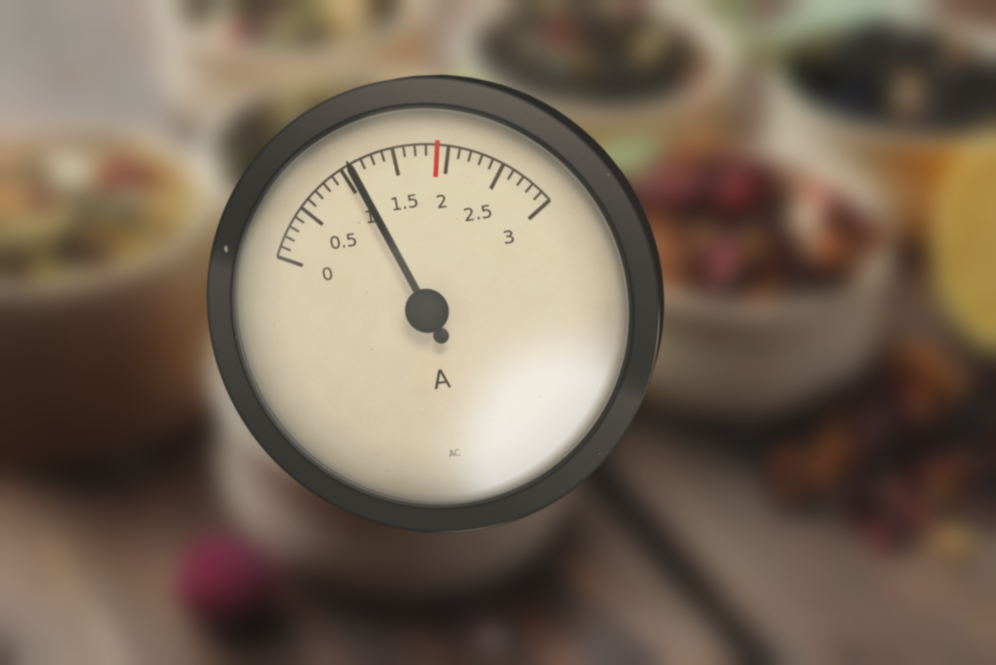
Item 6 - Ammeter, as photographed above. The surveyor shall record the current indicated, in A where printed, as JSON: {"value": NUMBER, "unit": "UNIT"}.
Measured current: {"value": 1.1, "unit": "A"}
